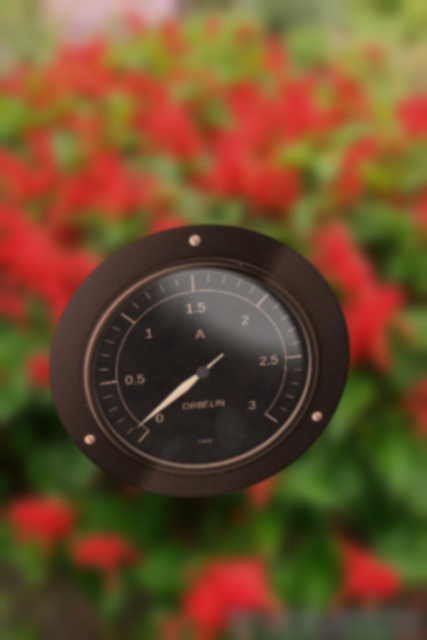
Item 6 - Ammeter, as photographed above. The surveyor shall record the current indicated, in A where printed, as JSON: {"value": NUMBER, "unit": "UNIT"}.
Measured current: {"value": 0.1, "unit": "A"}
